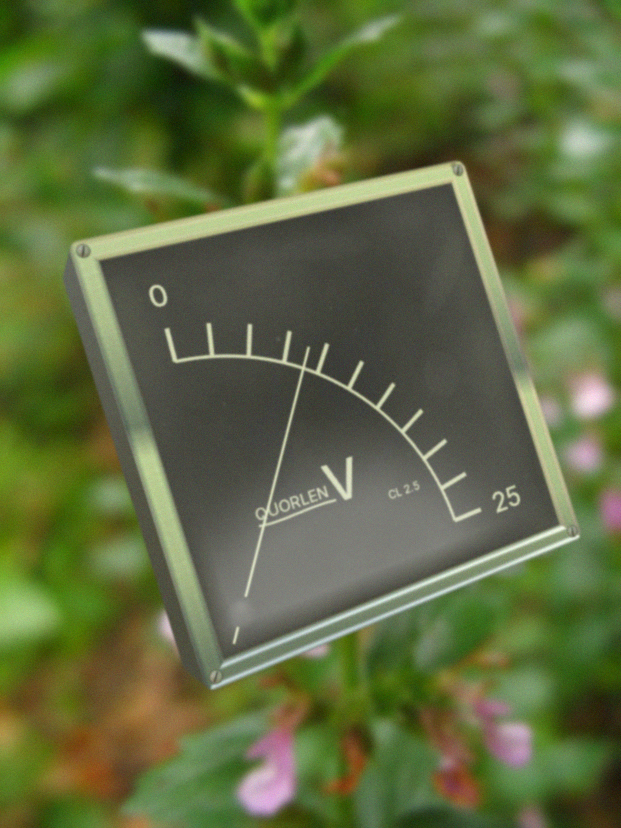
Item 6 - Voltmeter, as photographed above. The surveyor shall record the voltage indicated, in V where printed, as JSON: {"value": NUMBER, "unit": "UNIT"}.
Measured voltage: {"value": 8.75, "unit": "V"}
